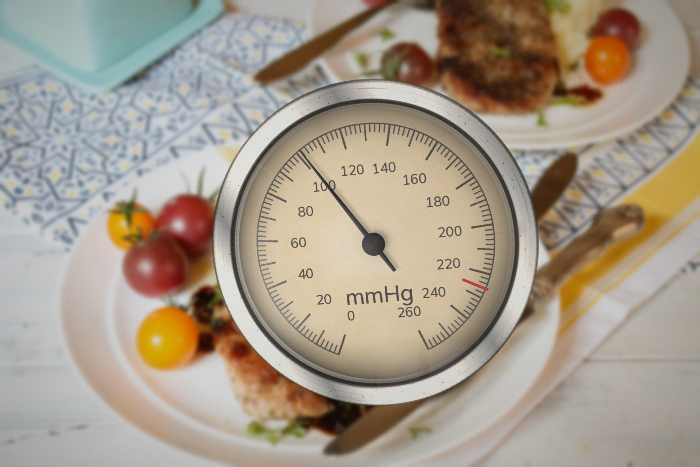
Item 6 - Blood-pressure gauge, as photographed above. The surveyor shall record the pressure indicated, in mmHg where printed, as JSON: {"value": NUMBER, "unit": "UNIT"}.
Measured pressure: {"value": 102, "unit": "mmHg"}
